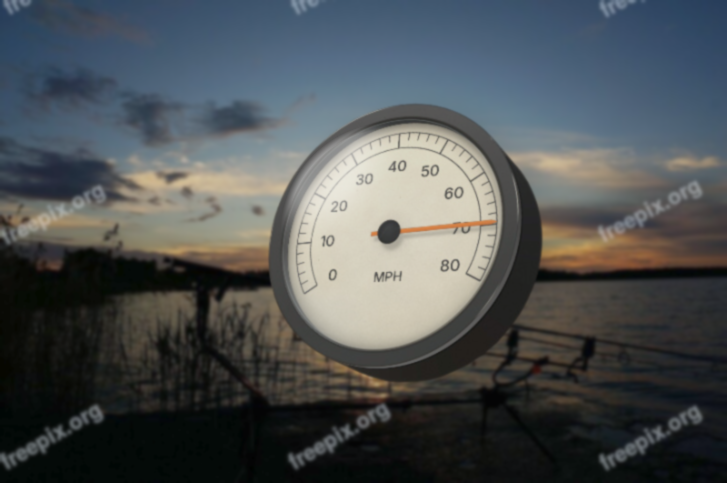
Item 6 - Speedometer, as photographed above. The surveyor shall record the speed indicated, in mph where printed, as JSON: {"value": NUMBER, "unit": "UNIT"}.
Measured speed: {"value": 70, "unit": "mph"}
